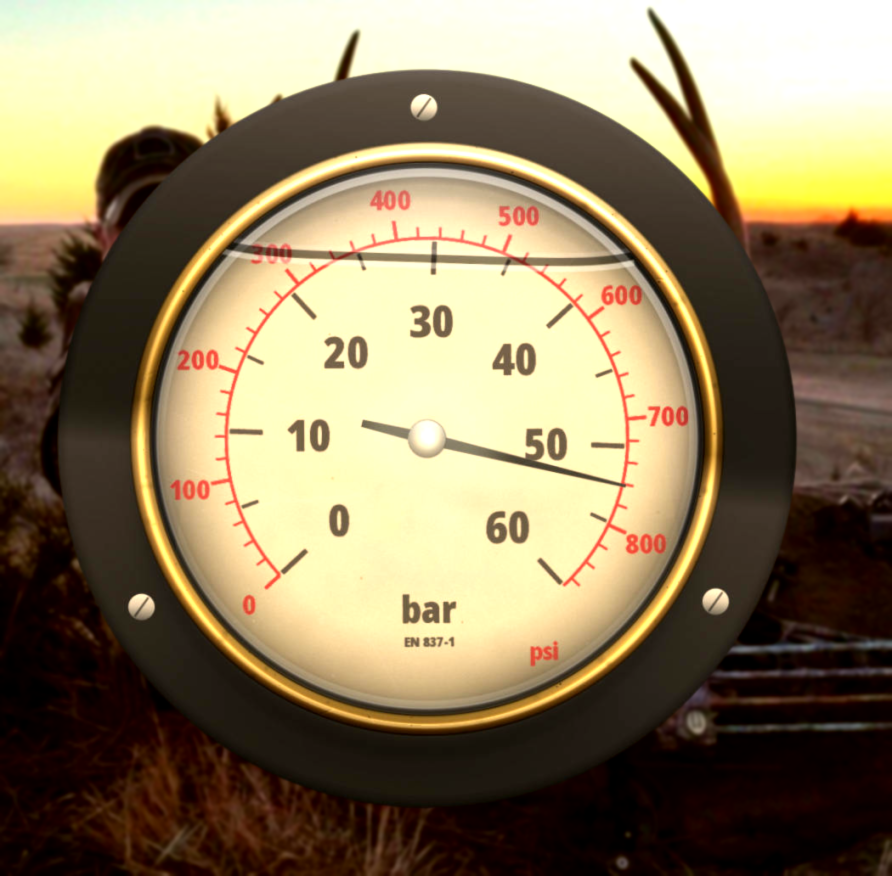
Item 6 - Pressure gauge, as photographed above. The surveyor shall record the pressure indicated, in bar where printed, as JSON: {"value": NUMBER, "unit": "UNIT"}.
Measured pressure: {"value": 52.5, "unit": "bar"}
